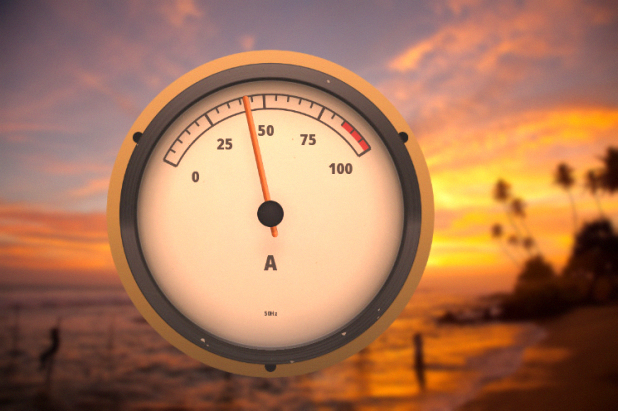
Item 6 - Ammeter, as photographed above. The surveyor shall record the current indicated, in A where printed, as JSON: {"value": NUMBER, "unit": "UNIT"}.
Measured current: {"value": 42.5, "unit": "A"}
